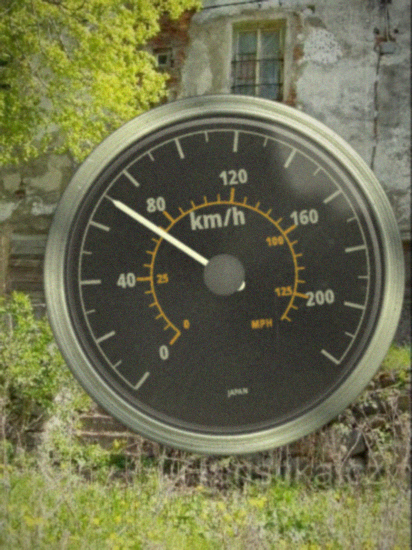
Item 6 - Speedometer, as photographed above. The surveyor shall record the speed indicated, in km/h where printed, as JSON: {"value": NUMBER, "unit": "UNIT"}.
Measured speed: {"value": 70, "unit": "km/h"}
